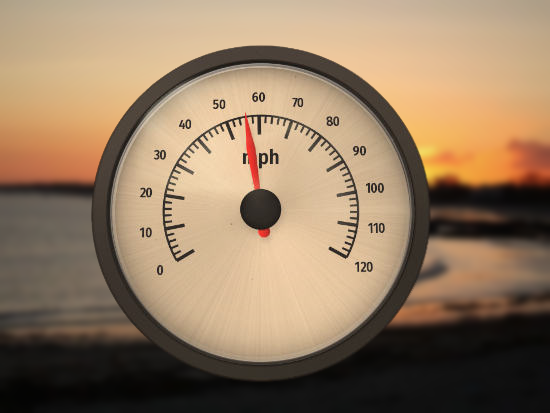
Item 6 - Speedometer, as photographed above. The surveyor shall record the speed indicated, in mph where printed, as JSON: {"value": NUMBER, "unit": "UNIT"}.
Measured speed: {"value": 56, "unit": "mph"}
